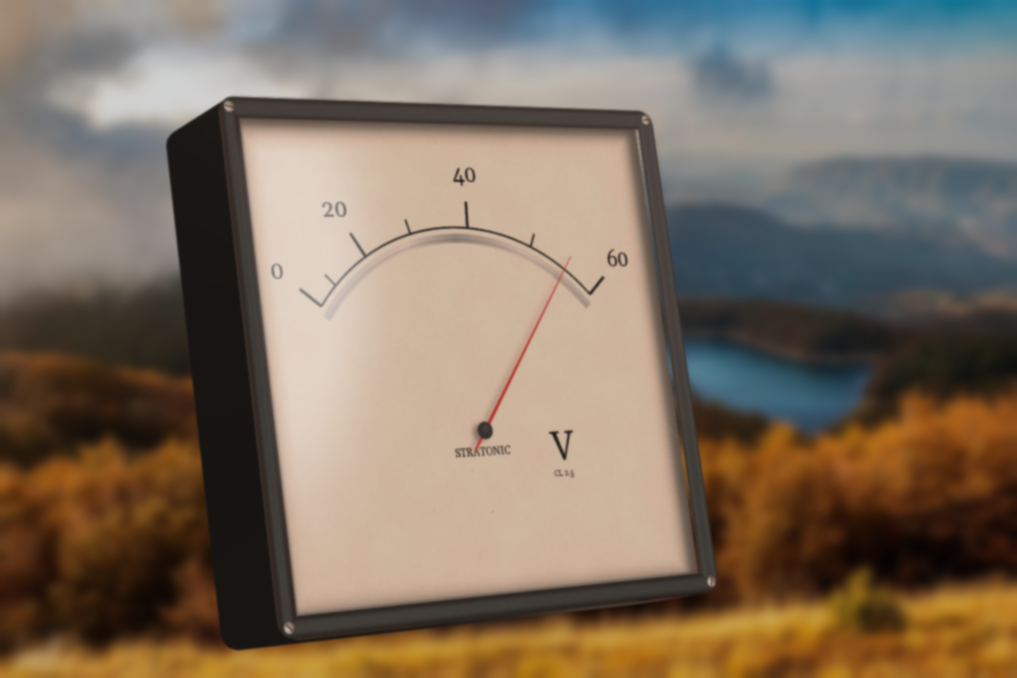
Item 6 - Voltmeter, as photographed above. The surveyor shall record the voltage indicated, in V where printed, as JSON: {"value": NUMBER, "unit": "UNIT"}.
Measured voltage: {"value": 55, "unit": "V"}
